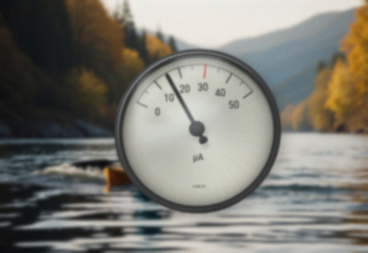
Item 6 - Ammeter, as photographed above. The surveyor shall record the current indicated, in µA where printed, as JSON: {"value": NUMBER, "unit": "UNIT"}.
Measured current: {"value": 15, "unit": "µA"}
